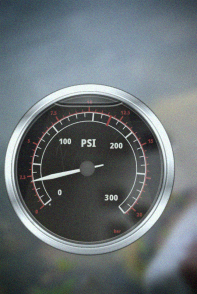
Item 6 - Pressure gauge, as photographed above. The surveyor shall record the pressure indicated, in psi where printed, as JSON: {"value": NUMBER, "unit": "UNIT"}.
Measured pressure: {"value": 30, "unit": "psi"}
